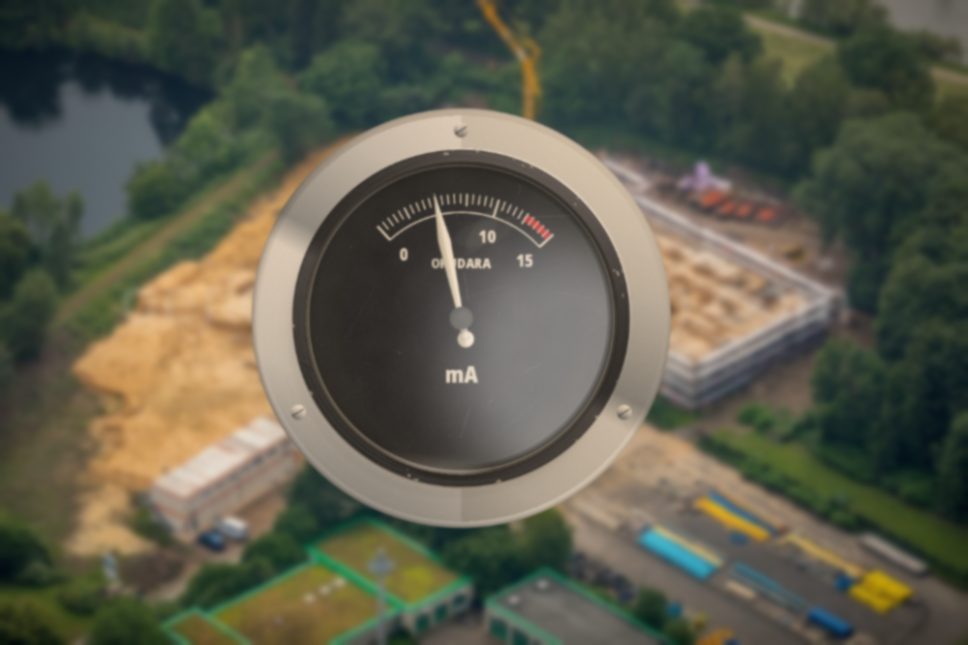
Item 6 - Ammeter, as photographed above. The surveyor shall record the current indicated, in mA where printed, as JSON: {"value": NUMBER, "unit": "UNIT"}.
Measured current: {"value": 5, "unit": "mA"}
